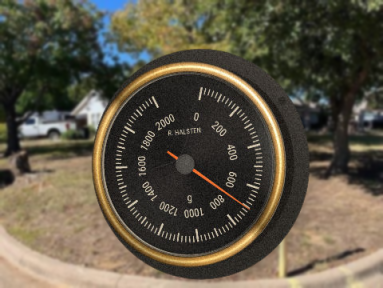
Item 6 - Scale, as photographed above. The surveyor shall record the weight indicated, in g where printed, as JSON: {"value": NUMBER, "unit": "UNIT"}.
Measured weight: {"value": 700, "unit": "g"}
